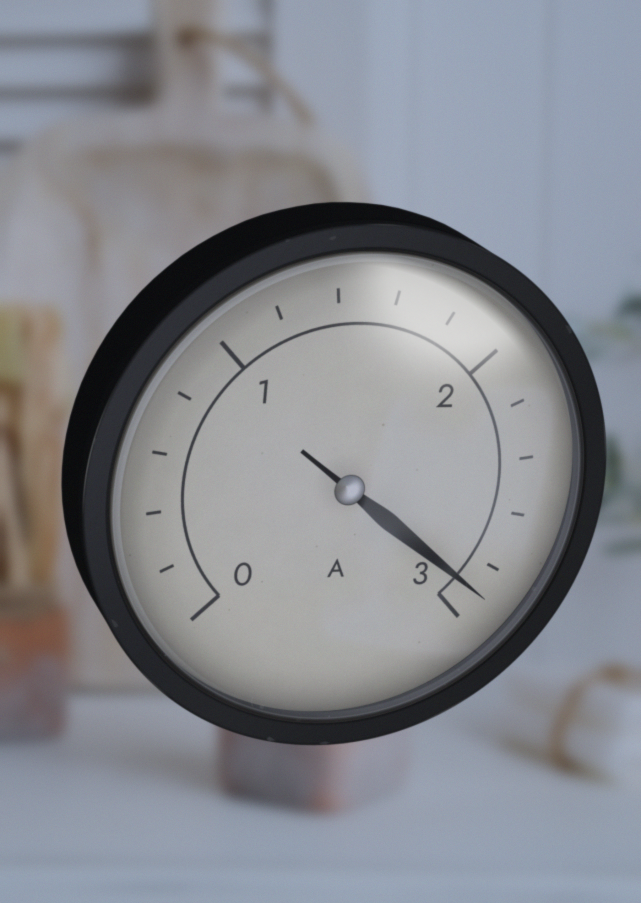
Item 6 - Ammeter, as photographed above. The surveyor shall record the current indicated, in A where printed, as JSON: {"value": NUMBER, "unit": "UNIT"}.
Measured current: {"value": 2.9, "unit": "A"}
